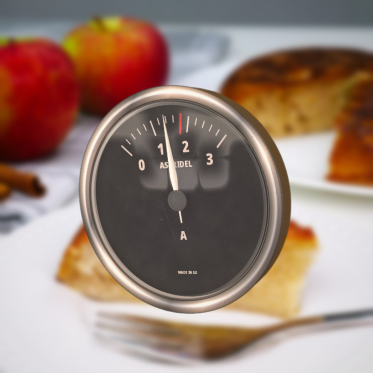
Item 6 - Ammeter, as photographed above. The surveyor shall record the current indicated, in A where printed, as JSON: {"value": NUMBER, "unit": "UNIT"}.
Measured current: {"value": 1.4, "unit": "A"}
